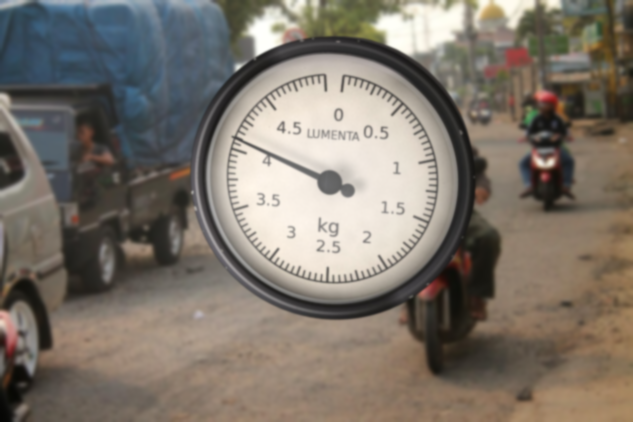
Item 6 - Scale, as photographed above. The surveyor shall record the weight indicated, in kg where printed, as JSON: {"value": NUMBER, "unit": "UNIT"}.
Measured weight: {"value": 4.1, "unit": "kg"}
